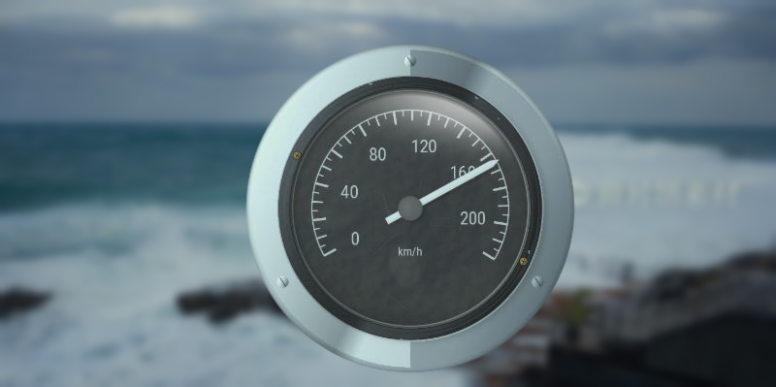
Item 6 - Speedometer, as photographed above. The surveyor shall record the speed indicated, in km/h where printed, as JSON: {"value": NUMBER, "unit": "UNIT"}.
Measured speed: {"value": 165, "unit": "km/h"}
